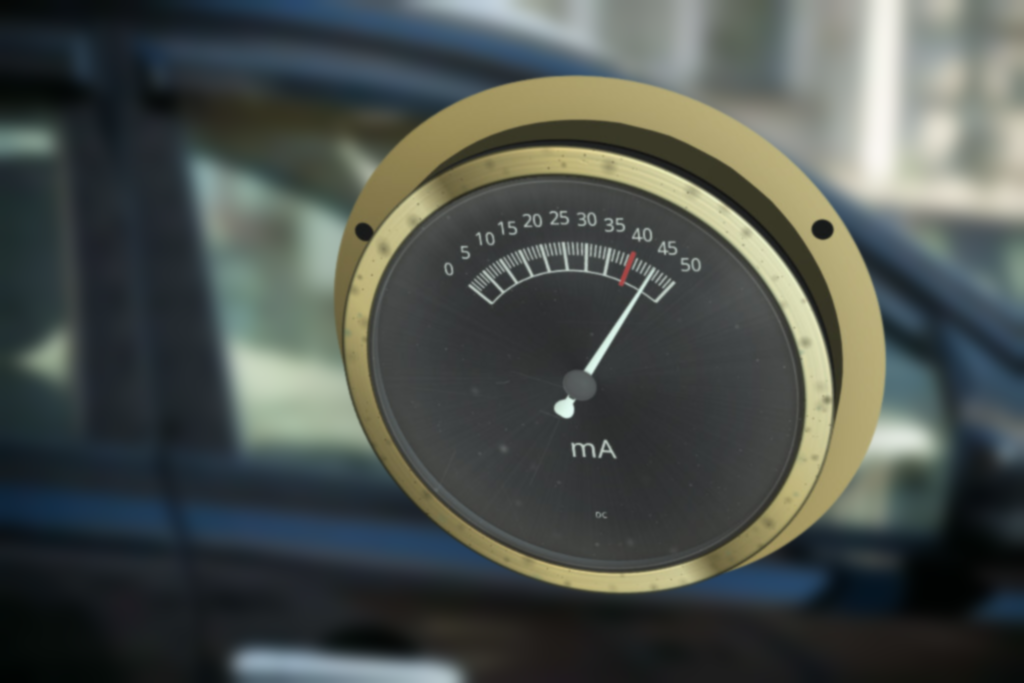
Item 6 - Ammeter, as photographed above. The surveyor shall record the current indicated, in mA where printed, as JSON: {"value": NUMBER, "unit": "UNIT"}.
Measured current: {"value": 45, "unit": "mA"}
